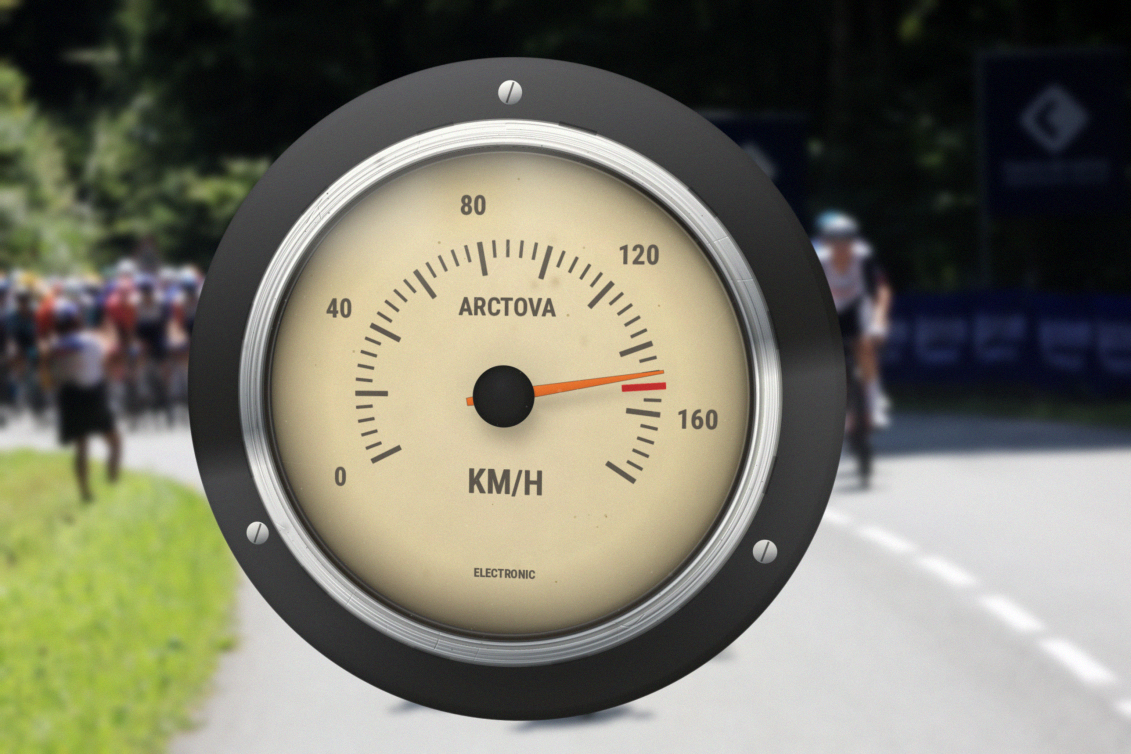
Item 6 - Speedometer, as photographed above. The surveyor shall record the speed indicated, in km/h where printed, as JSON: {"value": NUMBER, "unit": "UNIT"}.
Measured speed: {"value": 148, "unit": "km/h"}
